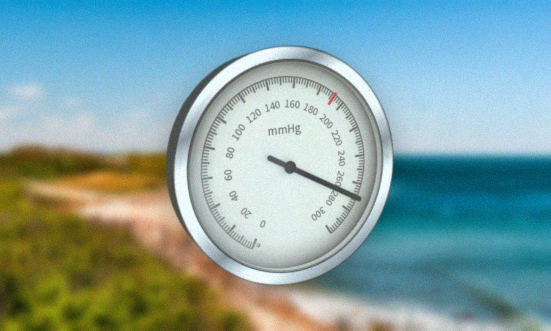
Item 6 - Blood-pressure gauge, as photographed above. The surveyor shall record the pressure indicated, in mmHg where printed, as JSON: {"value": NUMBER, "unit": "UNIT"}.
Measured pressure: {"value": 270, "unit": "mmHg"}
